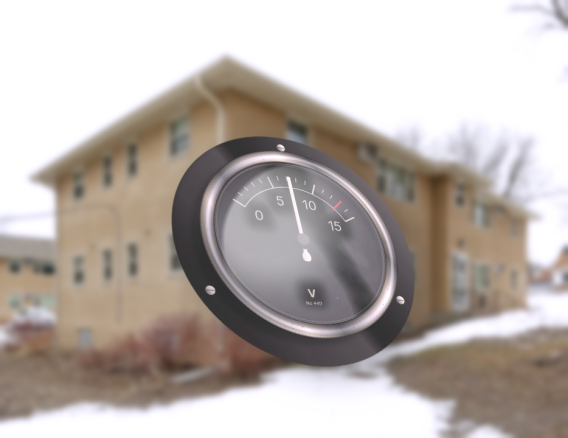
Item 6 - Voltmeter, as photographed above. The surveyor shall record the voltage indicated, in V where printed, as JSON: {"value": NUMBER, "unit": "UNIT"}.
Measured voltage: {"value": 7, "unit": "V"}
